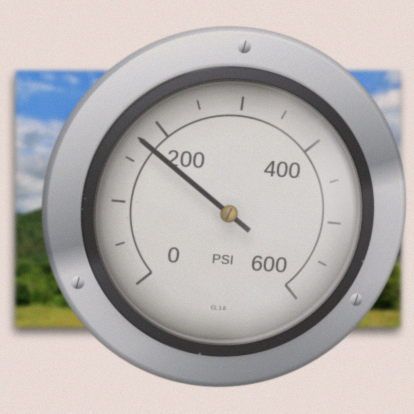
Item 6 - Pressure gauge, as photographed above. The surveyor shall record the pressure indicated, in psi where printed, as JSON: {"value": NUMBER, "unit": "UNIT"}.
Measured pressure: {"value": 175, "unit": "psi"}
